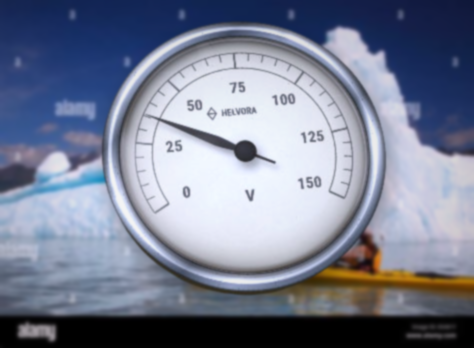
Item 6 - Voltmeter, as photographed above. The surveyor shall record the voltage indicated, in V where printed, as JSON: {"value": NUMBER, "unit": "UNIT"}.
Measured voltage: {"value": 35, "unit": "V"}
